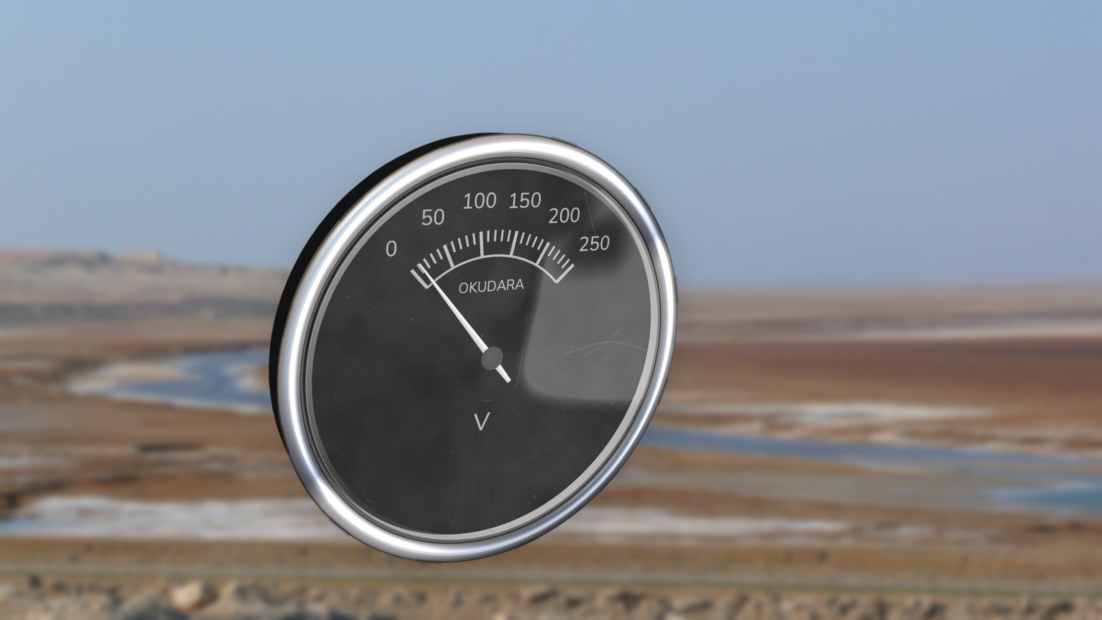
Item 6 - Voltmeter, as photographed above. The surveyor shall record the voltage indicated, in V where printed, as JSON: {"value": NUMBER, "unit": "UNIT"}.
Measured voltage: {"value": 10, "unit": "V"}
